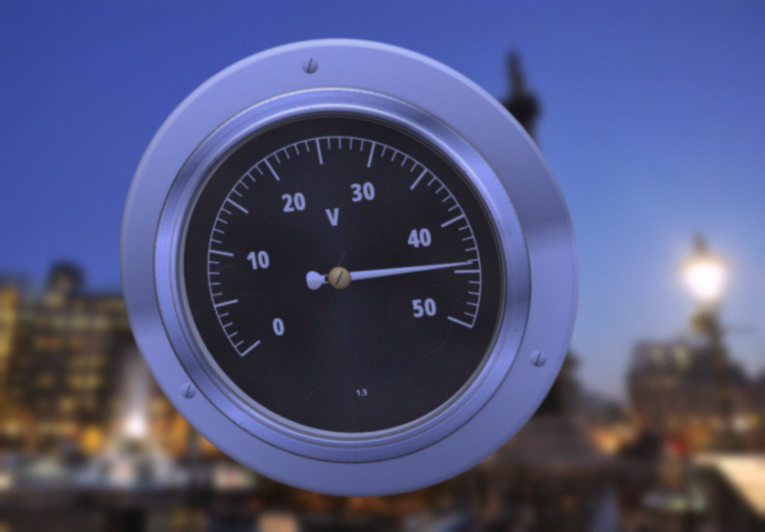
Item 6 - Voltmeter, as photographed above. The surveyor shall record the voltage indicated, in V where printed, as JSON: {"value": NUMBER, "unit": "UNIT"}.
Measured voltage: {"value": 44, "unit": "V"}
